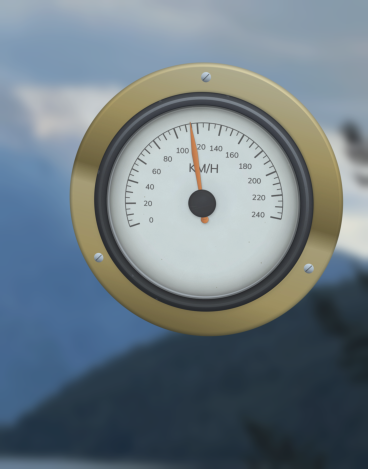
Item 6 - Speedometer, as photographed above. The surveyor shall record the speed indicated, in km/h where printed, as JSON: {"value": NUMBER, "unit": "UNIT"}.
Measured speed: {"value": 115, "unit": "km/h"}
